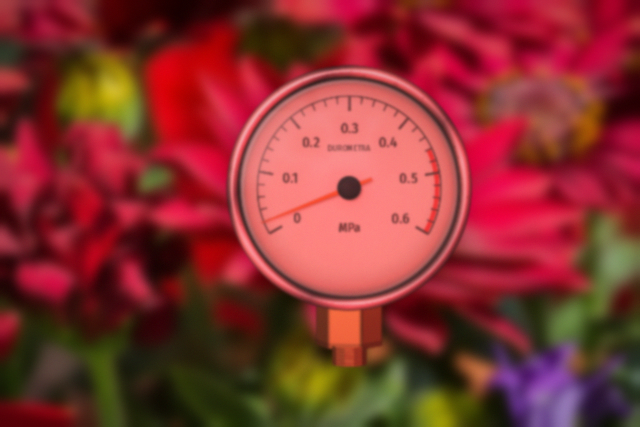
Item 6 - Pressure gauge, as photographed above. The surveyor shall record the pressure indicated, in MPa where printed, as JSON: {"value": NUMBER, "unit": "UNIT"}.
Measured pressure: {"value": 0.02, "unit": "MPa"}
